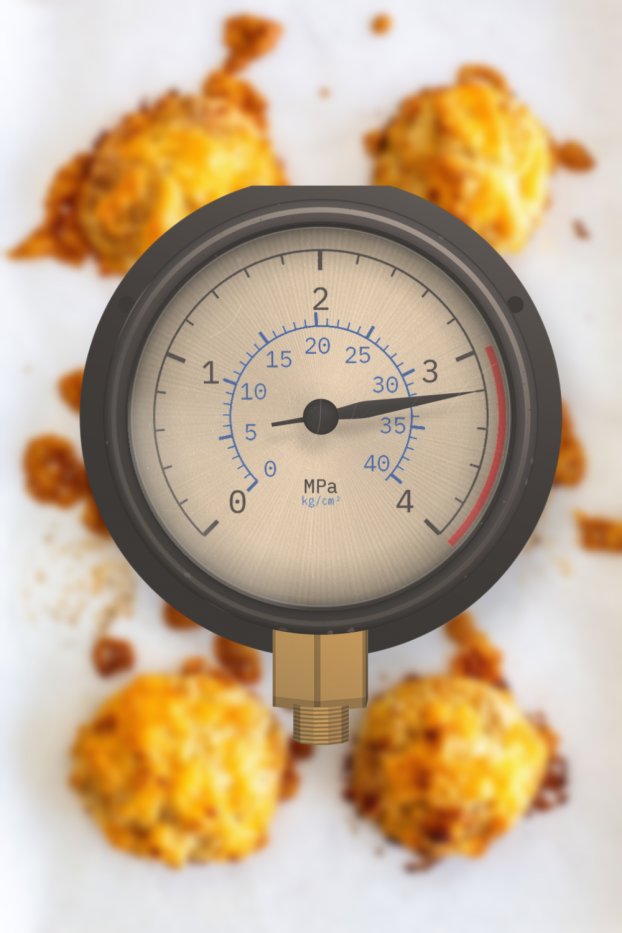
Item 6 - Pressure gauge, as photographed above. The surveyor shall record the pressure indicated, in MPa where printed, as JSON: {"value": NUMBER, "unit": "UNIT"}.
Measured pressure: {"value": 3.2, "unit": "MPa"}
